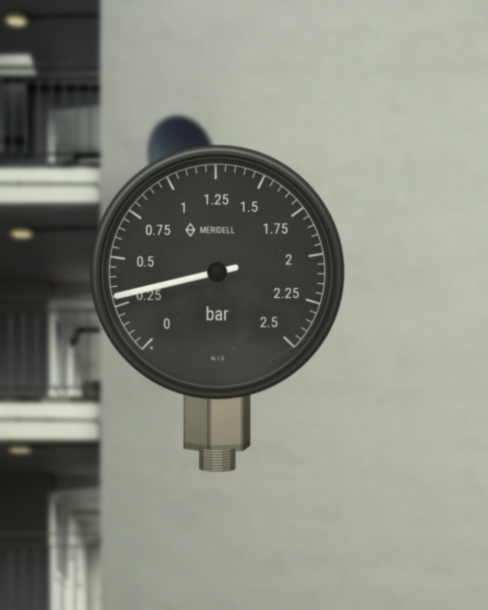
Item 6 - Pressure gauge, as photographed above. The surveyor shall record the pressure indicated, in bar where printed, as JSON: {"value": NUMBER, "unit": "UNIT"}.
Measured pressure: {"value": 0.3, "unit": "bar"}
